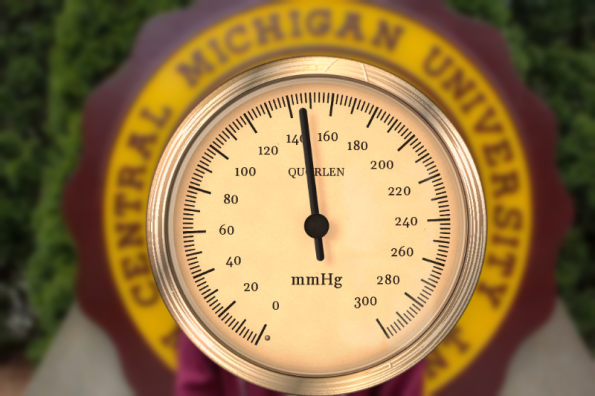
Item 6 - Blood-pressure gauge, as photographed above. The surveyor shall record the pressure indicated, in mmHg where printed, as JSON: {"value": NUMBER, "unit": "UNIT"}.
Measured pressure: {"value": 146, "unit": "mmHg"}
